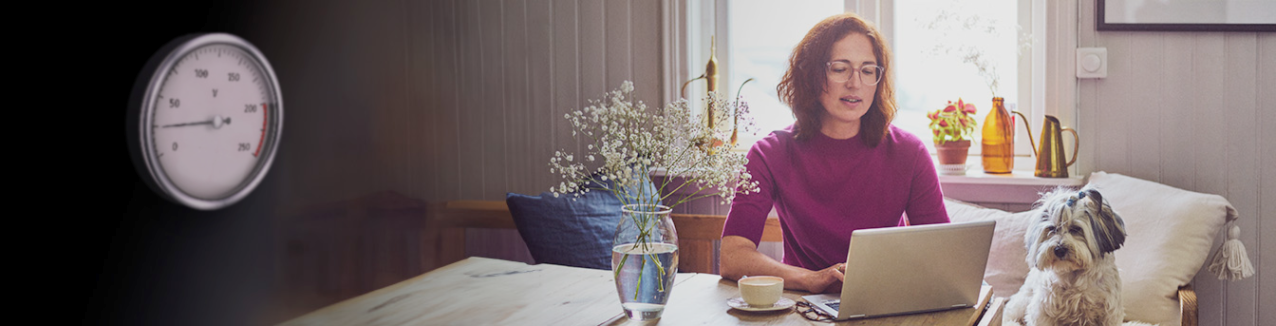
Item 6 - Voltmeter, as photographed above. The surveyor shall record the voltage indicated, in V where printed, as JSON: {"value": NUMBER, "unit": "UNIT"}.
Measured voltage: {"value": 25, "unit": "V"}
